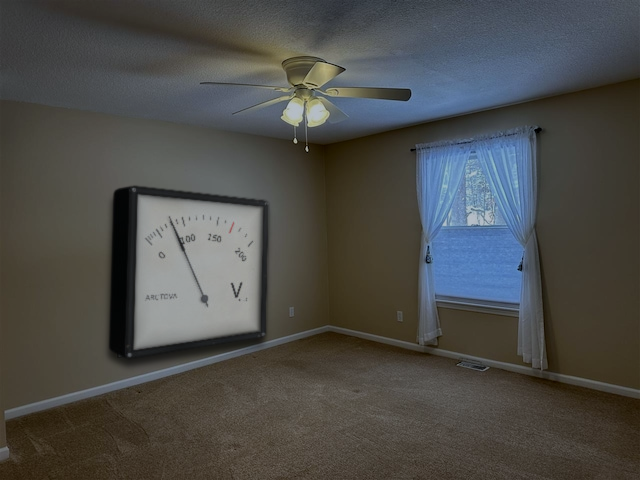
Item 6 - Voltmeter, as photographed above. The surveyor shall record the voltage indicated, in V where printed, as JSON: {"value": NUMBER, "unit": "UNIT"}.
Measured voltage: {"value": 80, "unit": "V"}
